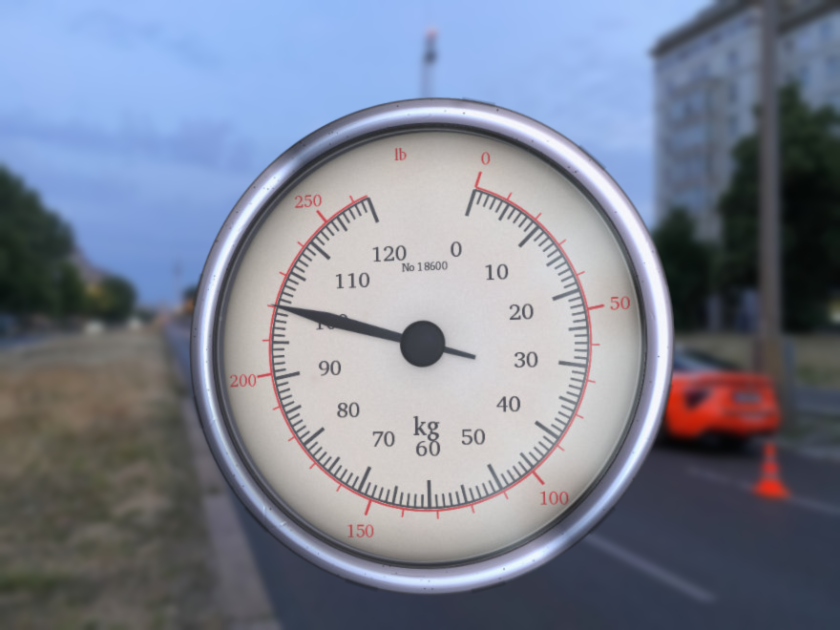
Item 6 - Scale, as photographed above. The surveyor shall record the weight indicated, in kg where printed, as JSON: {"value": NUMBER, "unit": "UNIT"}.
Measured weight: {"value": 100, "unit": "kg"}
